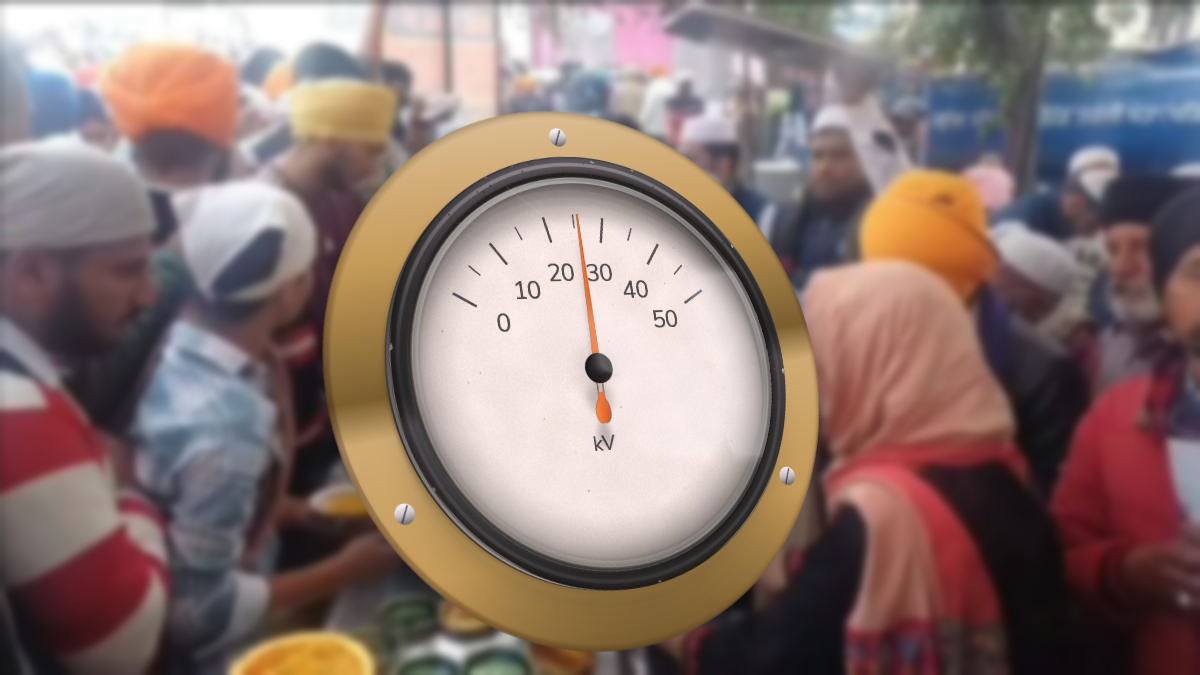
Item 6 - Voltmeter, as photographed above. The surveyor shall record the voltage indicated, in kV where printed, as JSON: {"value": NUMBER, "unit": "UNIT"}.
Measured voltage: {"value": 25, "unit": "kV"}
